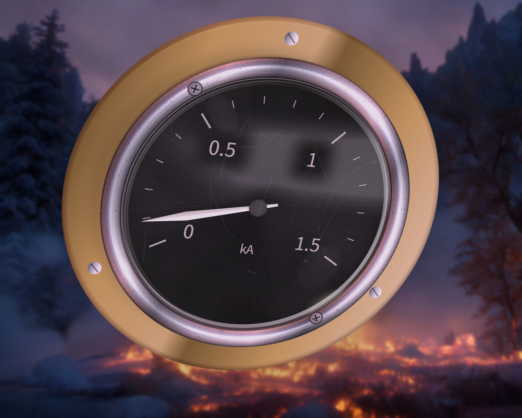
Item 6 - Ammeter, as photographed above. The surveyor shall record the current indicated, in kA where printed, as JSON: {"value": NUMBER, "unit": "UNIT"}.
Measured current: {"value": 0.1, "unit": "kA"}
